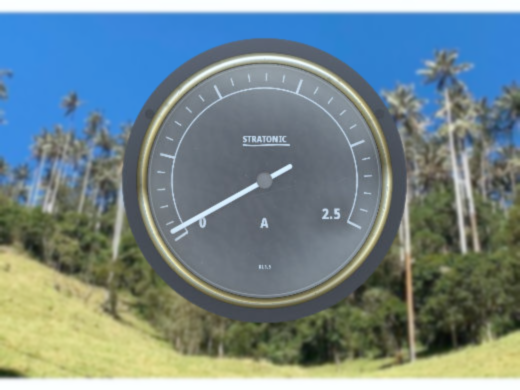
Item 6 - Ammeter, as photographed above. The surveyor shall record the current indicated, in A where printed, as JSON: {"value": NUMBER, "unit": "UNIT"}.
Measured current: {"value": 0.05, "unit": "A"}
